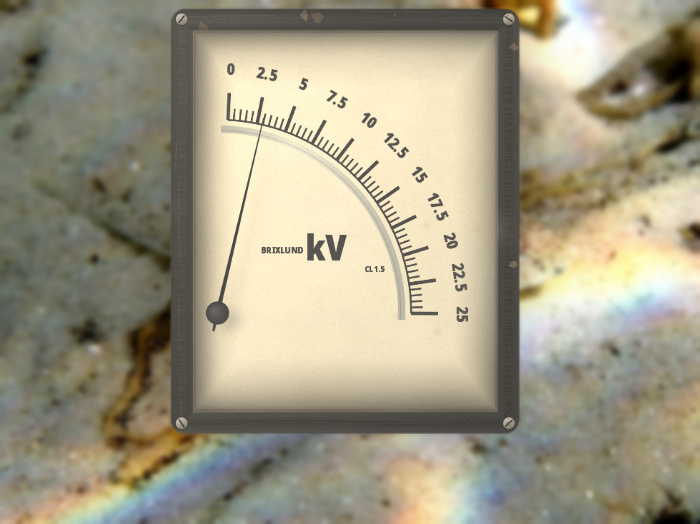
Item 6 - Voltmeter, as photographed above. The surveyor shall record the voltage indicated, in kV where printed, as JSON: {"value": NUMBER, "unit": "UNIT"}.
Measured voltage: {"value": 3, "unit": "kV"}
